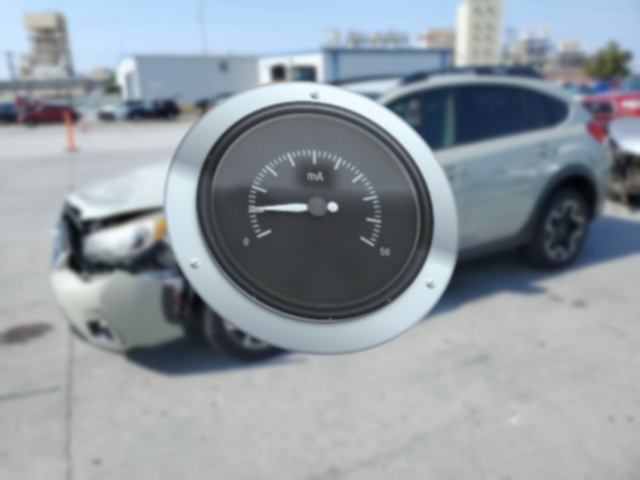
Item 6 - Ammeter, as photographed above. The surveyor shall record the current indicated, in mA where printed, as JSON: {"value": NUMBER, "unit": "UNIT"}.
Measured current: {"value": 5, "unit": "mA"}
